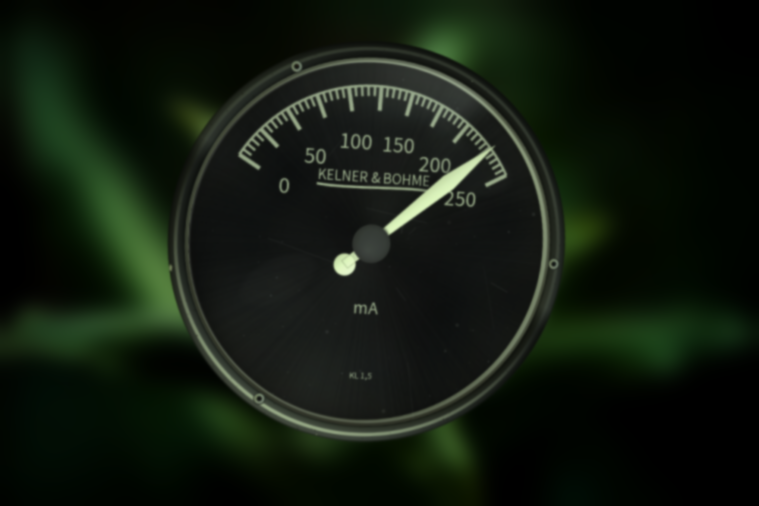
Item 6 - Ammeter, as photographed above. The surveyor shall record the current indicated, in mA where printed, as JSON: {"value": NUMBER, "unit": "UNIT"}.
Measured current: {"value": 225, "unit": "mA"}
